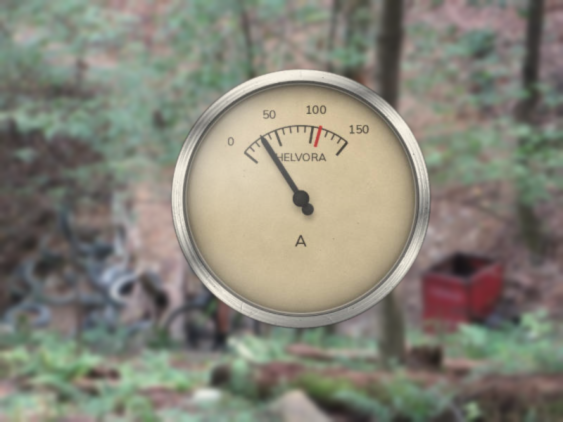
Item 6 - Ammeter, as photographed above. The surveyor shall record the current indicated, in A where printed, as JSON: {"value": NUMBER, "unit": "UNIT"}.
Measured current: {"value": 30, "unit": "A"}
